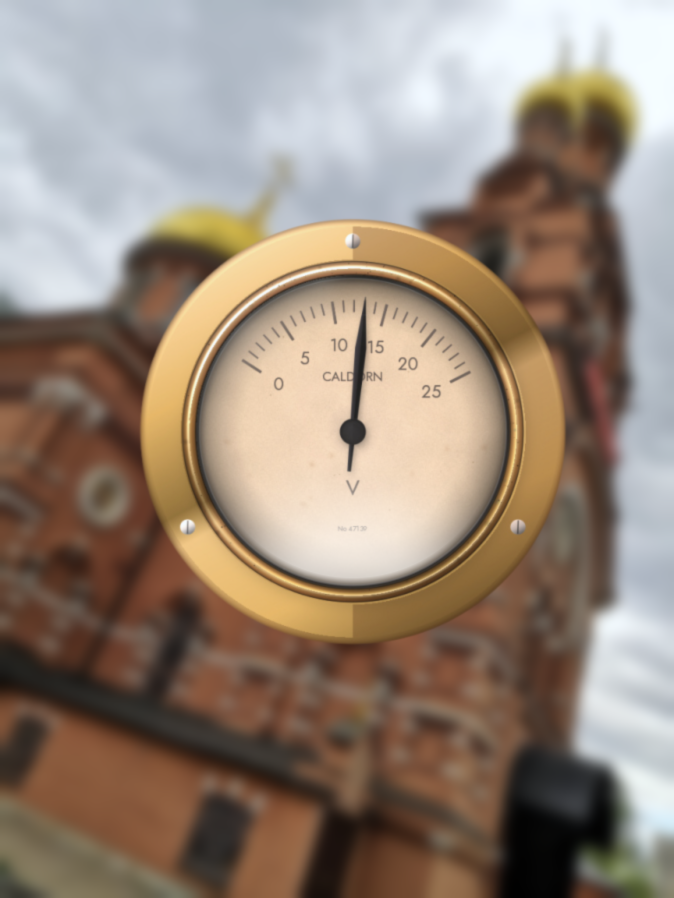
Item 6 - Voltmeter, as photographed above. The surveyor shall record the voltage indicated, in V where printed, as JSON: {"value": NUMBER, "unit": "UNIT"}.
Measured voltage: {"value": 13, "unit": "V"}
